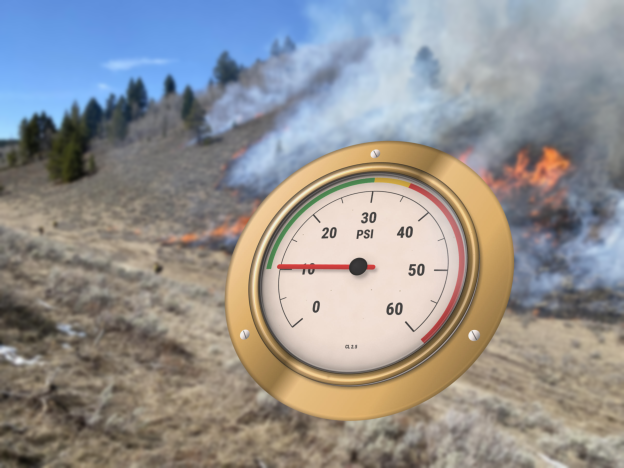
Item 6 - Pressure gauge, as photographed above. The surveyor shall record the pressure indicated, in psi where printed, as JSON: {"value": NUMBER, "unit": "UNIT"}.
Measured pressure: {"value": 10, "unit": "psi"}
